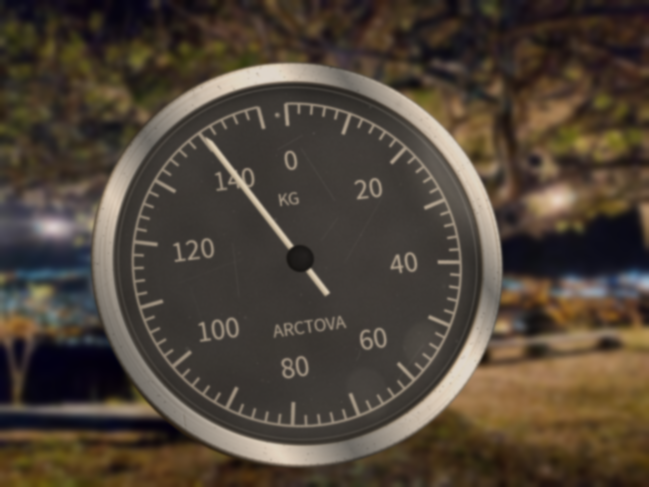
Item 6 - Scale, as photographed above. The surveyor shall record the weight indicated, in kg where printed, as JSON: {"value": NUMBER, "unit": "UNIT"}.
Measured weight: {"value": 140, "unit": "kg"}
